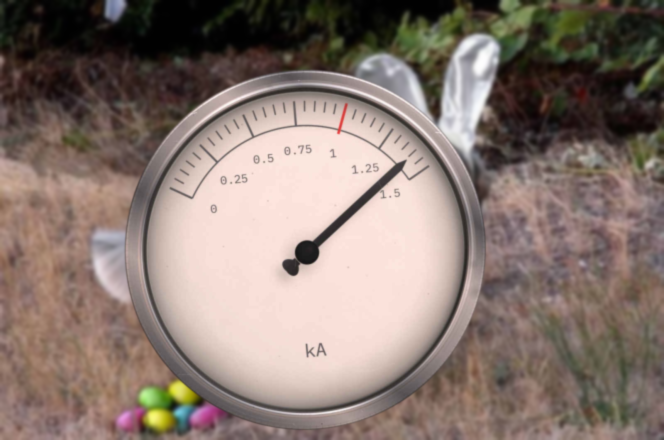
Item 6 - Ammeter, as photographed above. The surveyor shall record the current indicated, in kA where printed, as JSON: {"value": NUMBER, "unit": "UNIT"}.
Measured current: {"value": 1.4, "unit": "kA"}
